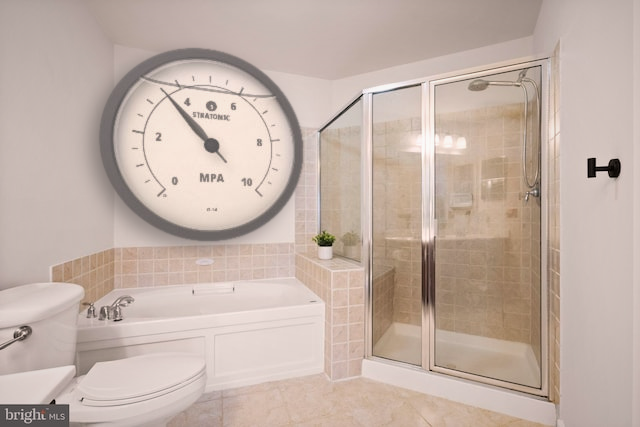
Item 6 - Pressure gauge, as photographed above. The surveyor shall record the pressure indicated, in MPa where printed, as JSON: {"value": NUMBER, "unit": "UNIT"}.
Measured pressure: {"value": 3.5, "unit": "MPa"}
